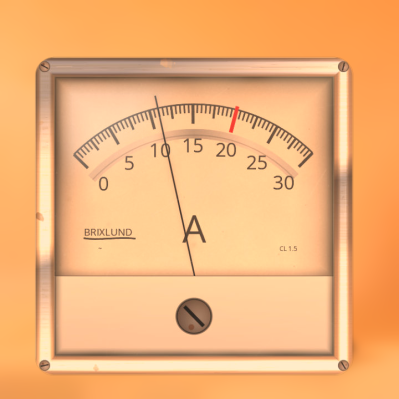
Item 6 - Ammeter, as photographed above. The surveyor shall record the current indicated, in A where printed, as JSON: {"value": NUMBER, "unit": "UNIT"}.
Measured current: {"value": 11, "unit": "A"}
